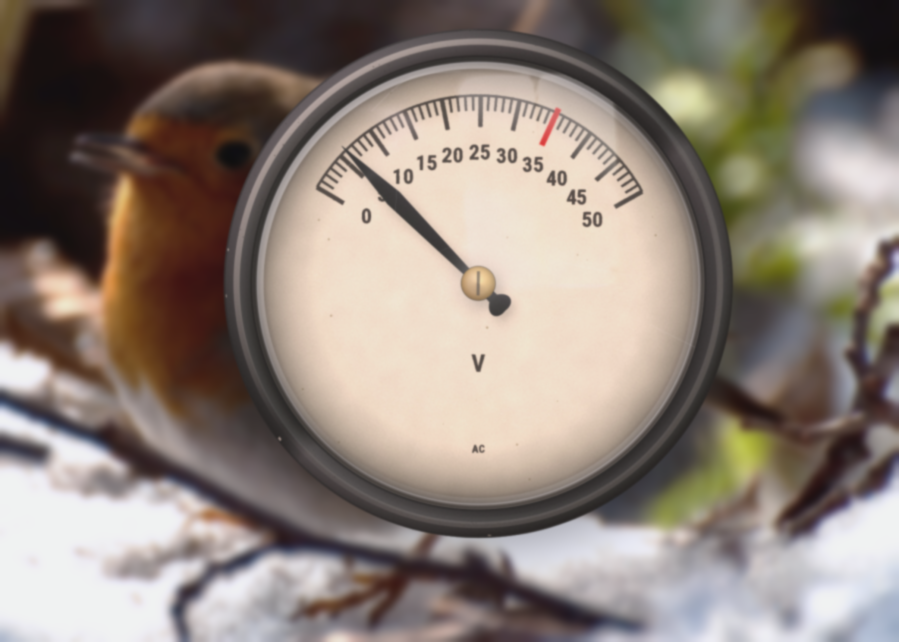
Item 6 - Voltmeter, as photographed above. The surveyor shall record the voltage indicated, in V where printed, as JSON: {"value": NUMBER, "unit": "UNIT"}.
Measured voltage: {"value": 6, "unit": "V"}
